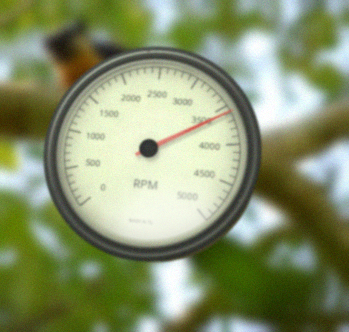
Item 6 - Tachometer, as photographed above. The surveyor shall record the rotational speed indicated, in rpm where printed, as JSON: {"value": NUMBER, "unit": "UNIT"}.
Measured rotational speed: {"value": 3600, "unit": "rpm"}
